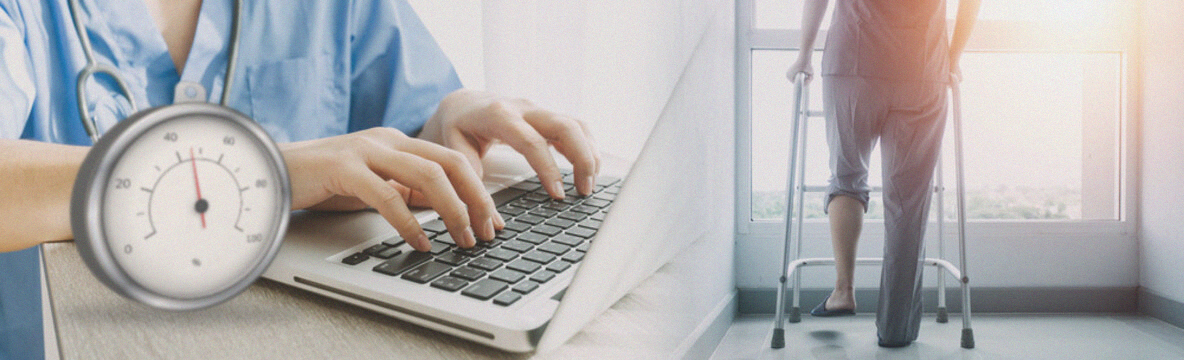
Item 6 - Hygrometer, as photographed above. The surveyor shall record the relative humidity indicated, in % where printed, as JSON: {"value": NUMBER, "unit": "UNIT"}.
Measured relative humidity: {"value": 45, "unit": "%"}
